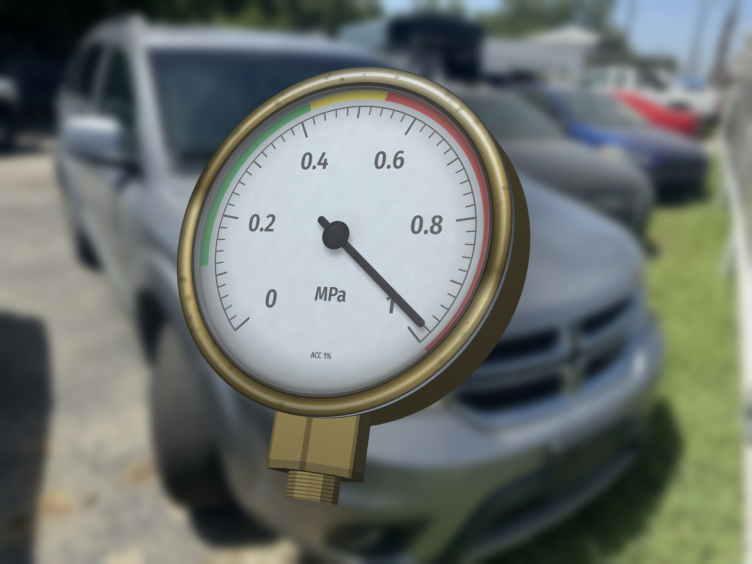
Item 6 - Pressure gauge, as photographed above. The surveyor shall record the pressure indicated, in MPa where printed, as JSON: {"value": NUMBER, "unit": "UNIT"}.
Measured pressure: {"value": 0.98, "unit": "MPa"}
